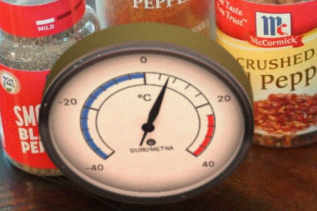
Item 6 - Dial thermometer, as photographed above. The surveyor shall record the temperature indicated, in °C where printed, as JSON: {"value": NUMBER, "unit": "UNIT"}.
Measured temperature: {"value": 6, "unit": "°C"}
